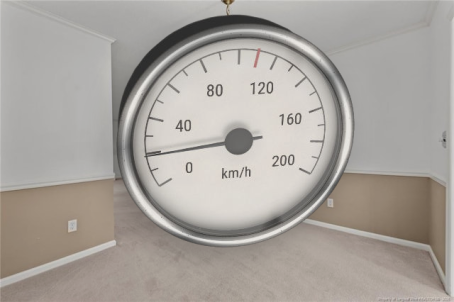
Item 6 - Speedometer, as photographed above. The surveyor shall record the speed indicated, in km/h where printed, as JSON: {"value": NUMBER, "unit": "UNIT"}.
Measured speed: {"value": 20, "unit": "km/h"}
